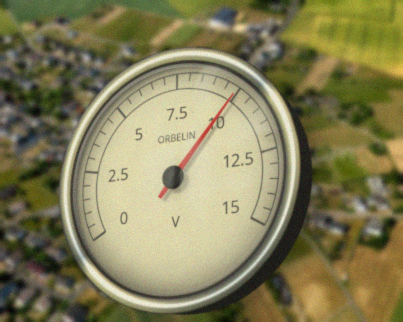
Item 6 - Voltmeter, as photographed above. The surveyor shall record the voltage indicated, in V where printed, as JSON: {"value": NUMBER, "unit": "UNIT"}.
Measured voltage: {"value": 10, "unit": "V"}
